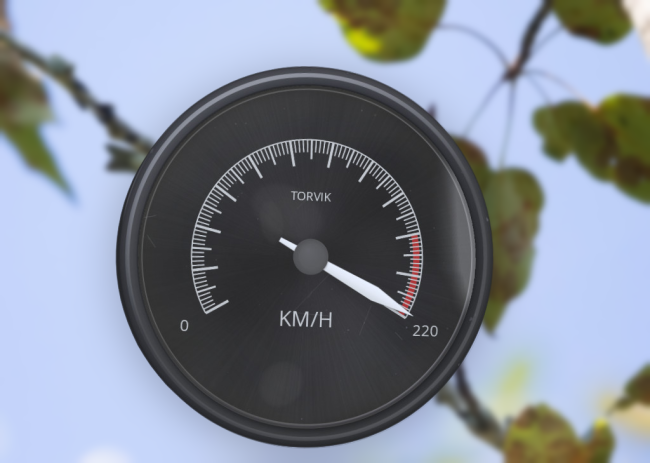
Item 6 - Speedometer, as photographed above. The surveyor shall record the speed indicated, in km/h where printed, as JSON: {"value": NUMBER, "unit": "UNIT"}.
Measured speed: {"value": 218, "unit": "km/h"}
